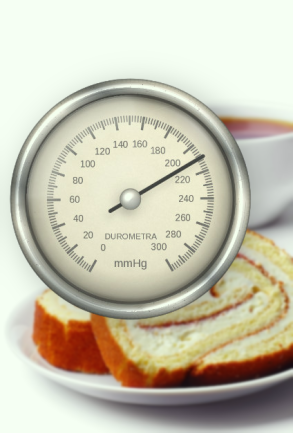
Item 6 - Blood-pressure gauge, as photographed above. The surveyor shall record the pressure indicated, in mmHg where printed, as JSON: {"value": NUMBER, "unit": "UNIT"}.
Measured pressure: {"value": 210, "unit": "mmHg"}
